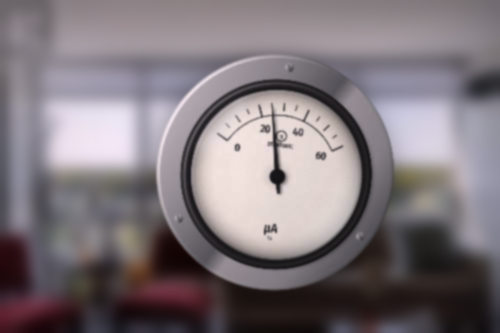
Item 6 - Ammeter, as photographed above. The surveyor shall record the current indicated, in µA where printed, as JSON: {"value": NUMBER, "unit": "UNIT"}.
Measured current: {"value": 25, "unit": "µA"}
